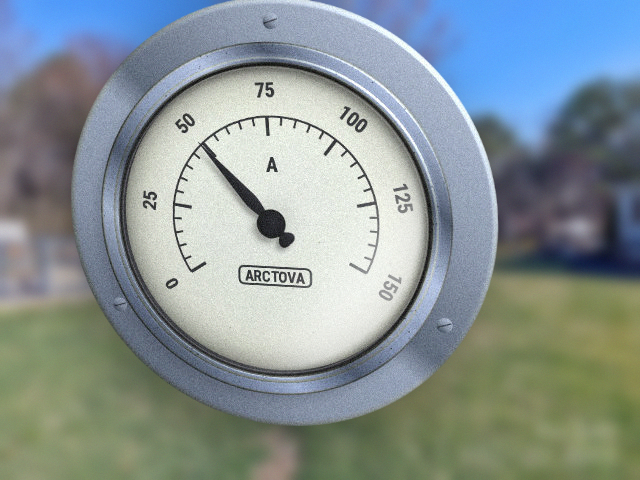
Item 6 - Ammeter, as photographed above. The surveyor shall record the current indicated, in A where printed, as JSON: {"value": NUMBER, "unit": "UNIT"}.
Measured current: {"value": 50, "unit": "A"}
